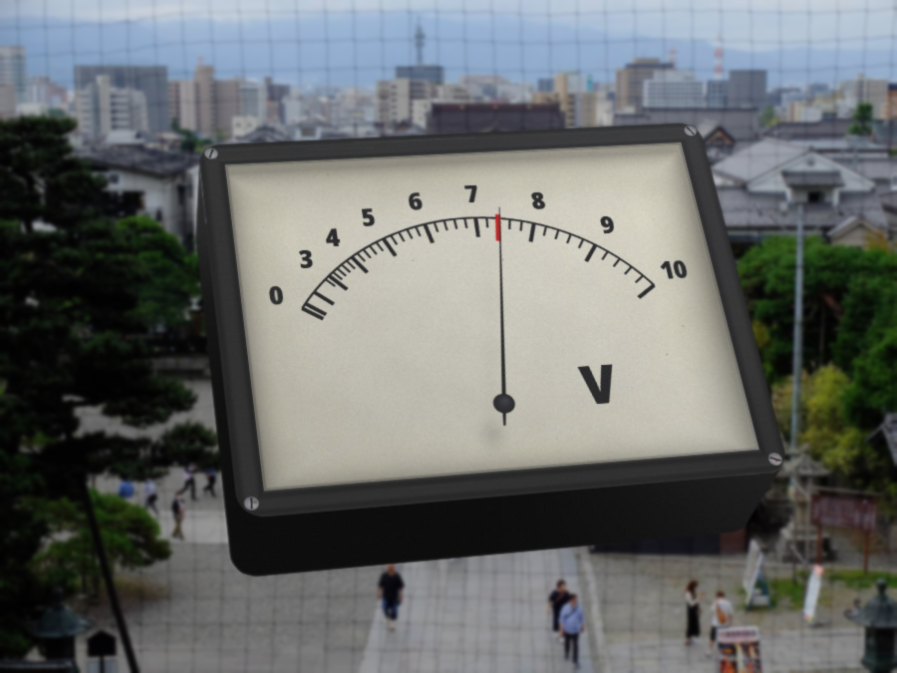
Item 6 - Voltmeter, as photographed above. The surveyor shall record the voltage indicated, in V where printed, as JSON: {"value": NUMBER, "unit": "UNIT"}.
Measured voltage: {"value": 7.4, "unit": "V"}
